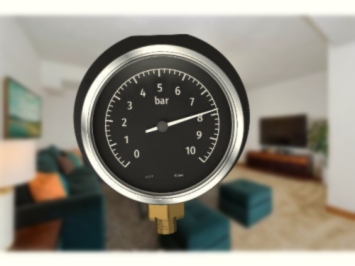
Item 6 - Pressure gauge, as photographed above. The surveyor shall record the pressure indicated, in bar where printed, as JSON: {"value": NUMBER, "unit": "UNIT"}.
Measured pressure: {"value": 7.8, "unit": "bar"}
